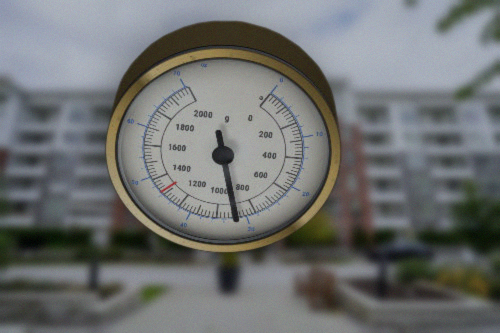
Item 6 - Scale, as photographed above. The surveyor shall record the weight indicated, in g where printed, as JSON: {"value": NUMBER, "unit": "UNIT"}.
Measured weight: {"value": 900, "unit": "g"}
